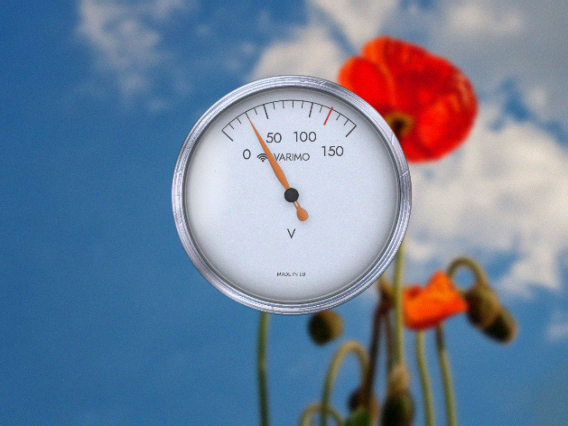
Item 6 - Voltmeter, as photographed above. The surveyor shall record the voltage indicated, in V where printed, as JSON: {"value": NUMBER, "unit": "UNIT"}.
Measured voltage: {"value": 30, "unit": "V"}
